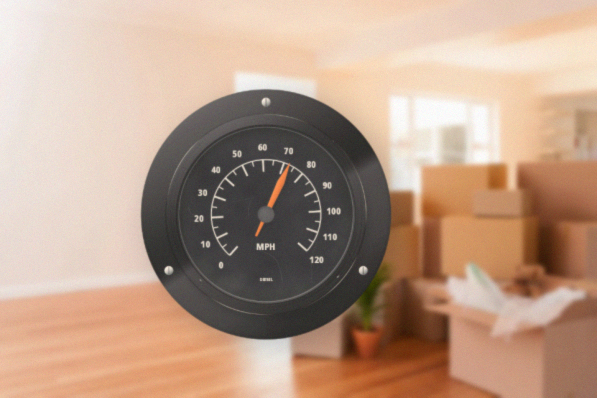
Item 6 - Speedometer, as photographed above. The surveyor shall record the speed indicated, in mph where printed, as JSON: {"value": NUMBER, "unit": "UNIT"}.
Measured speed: {"value": 72.5, "unit": "mph"}
